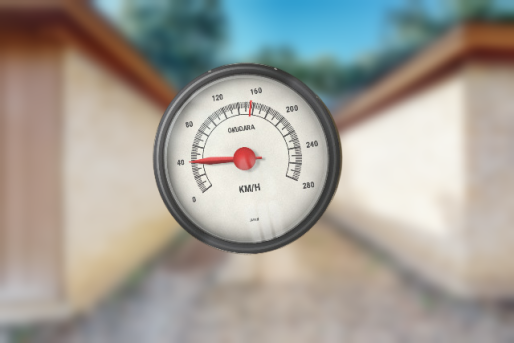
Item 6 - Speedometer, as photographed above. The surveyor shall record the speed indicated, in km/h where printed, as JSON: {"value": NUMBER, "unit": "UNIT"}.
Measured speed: {"value": 40, "unit": "km/h"}
